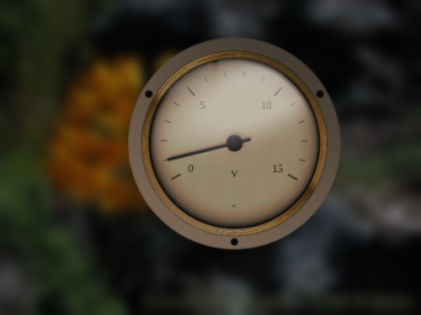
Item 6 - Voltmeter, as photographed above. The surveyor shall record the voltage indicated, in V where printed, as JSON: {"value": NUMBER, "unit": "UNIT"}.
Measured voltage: {"value": 1, "unit": "V"}
